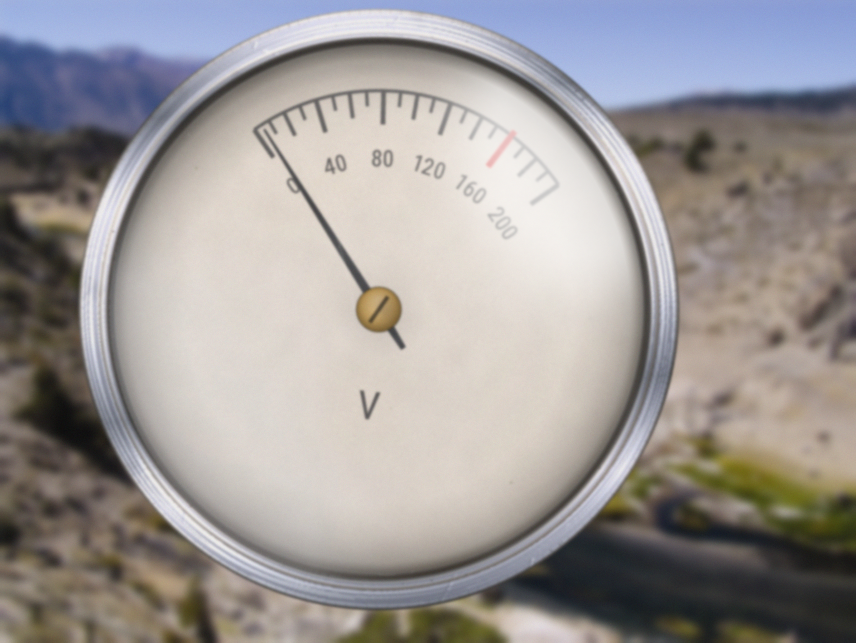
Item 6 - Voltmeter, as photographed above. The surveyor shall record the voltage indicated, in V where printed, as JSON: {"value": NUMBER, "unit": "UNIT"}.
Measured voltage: {"value": 5, "unit": "V"}
